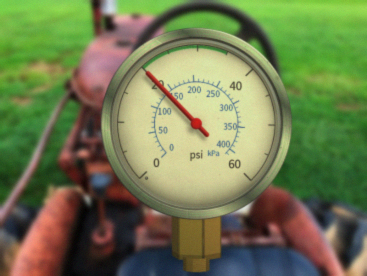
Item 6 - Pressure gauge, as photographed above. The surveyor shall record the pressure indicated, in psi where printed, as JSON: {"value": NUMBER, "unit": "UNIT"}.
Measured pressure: {"value": 20, "unit": "psi"}
